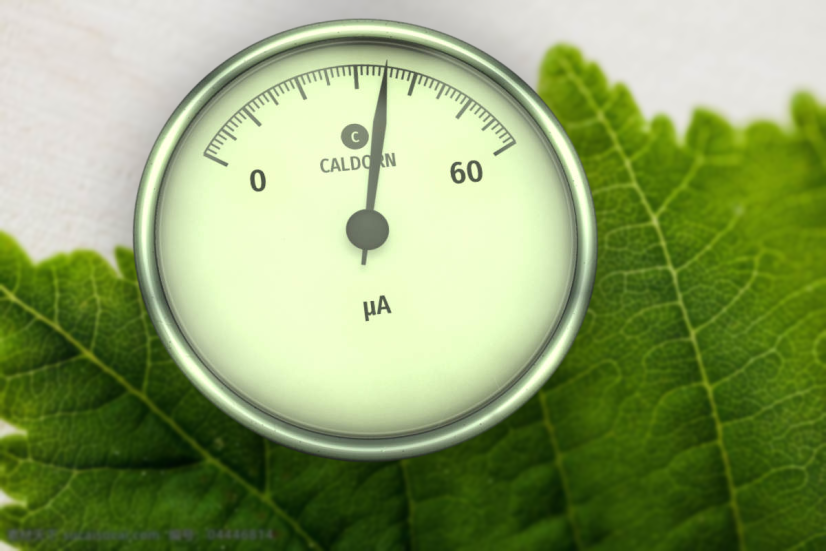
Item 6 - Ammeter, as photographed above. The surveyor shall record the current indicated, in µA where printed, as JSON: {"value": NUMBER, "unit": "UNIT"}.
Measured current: {"value": 35, "unit": "µA"}
